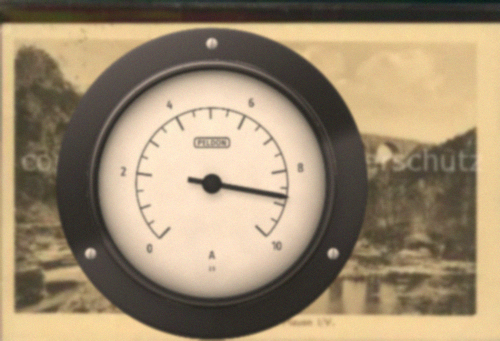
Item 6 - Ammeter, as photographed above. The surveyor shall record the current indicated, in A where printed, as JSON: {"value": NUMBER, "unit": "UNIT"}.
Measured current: {"value": 8.75, "unit": "A"}
